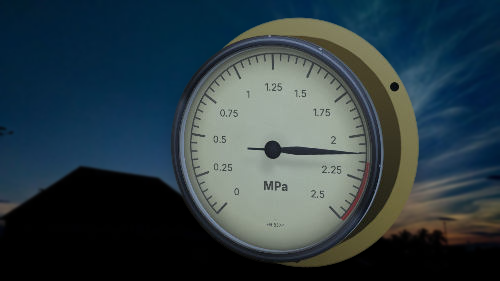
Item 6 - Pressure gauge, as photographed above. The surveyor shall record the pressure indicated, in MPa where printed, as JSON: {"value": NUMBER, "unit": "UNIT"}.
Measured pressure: {"value": 2.1, "unit": "MPa"}
